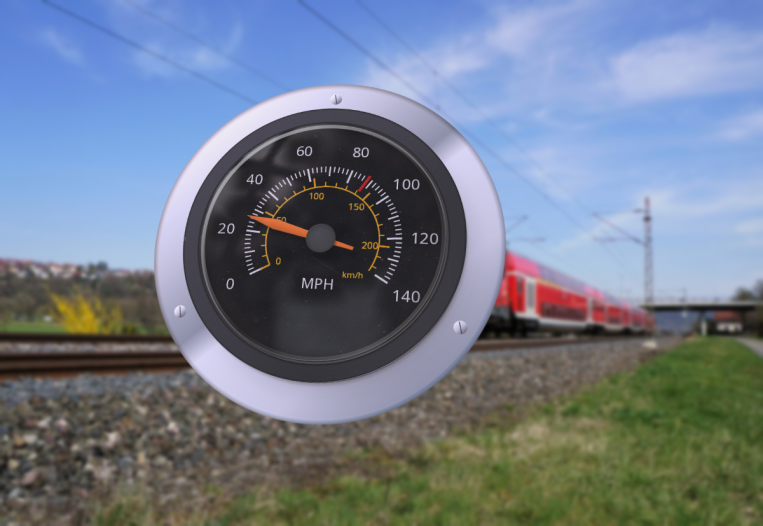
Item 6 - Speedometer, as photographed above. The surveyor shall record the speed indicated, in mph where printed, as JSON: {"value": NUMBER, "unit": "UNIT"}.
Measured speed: {"value": 26, "unit": "mph"}
